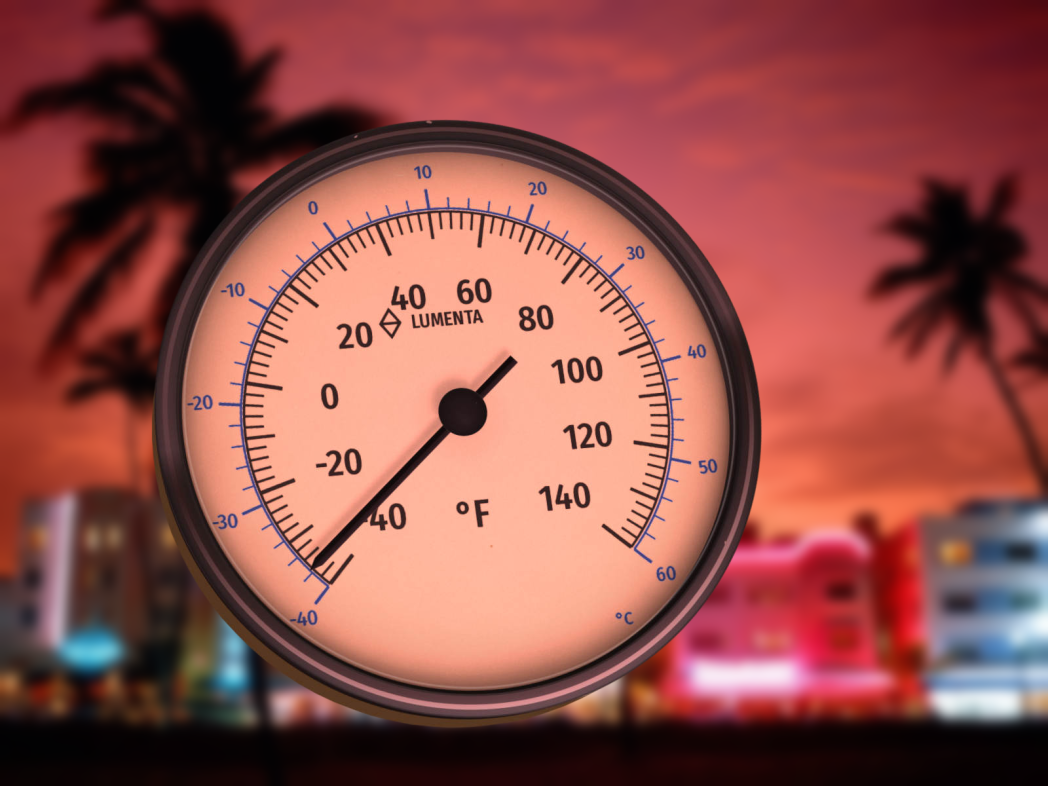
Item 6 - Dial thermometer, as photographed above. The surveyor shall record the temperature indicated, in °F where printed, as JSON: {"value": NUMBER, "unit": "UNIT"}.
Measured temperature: {"value": -36, "unit": "°F"}
